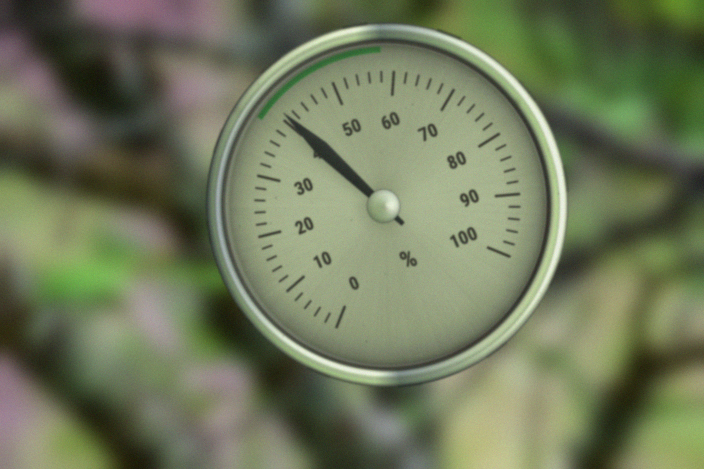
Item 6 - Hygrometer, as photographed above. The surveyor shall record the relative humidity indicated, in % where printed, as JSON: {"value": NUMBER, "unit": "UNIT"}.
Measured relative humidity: {"value": 41, "unit": "%"}
